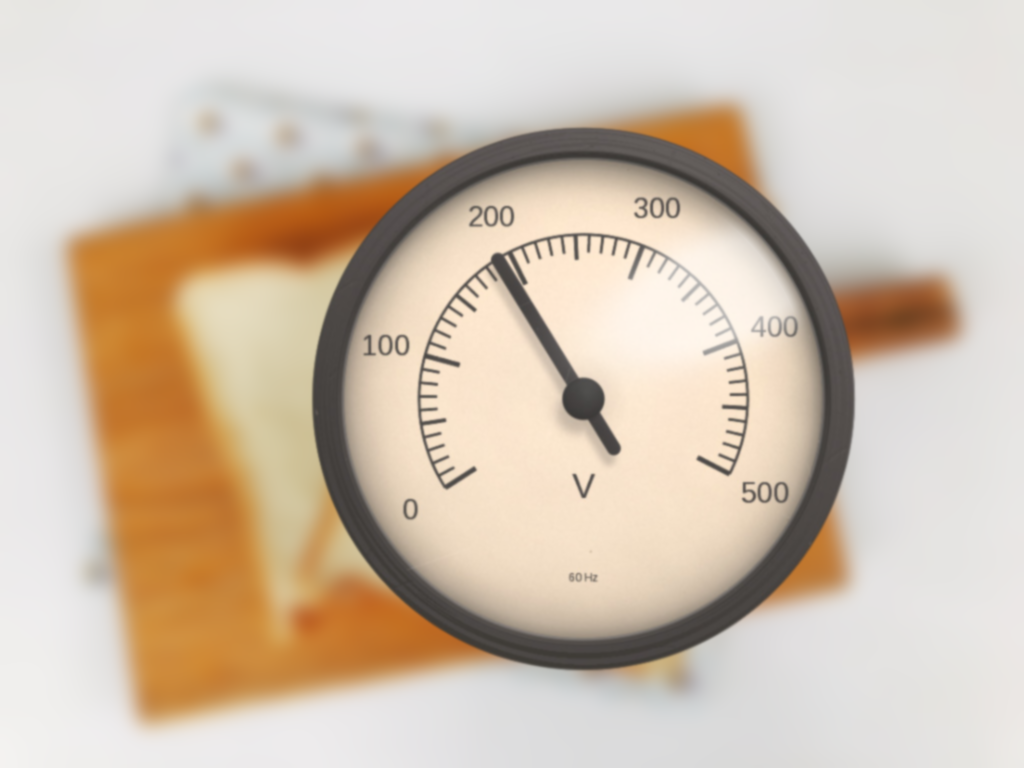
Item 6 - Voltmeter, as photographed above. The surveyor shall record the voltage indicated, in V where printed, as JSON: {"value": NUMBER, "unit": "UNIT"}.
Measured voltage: {"value": 190, "unit": "V"}
